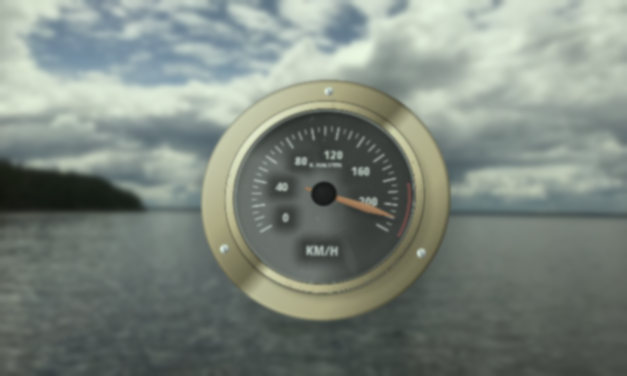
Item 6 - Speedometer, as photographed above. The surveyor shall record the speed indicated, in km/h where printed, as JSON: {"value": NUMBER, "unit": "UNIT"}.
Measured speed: {"value": 210, "unit": "km/h"}
